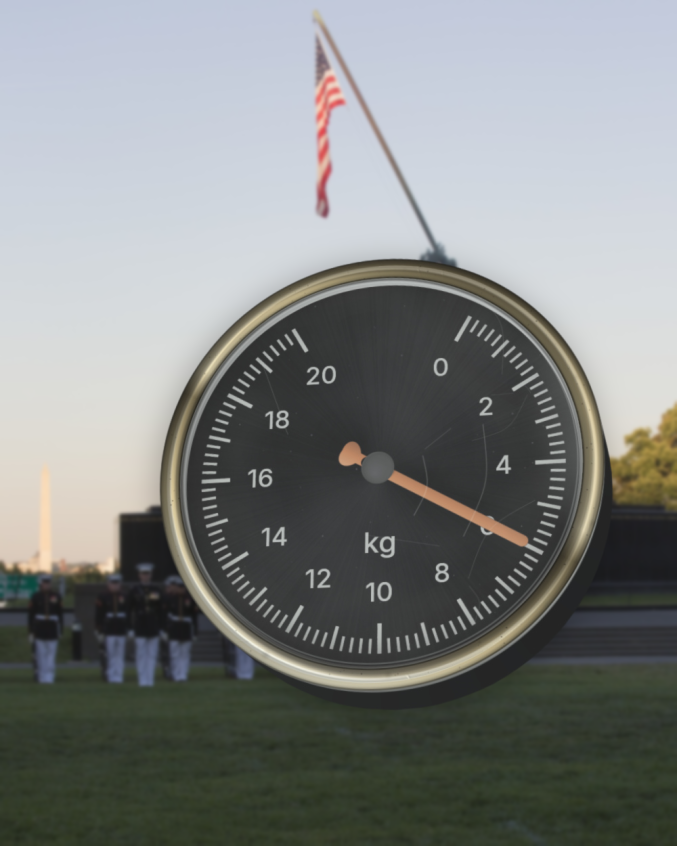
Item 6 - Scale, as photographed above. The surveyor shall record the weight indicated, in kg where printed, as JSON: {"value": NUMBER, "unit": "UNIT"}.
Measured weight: {"value": 6, "unit": "kg"}
